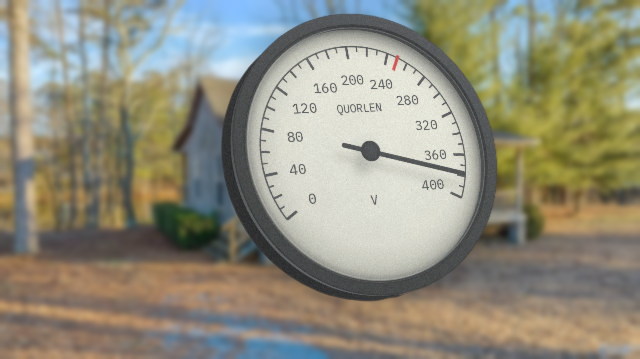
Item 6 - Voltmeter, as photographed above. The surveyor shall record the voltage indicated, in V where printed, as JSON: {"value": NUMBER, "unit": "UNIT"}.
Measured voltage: {"value": 380, "unit": "V"}
